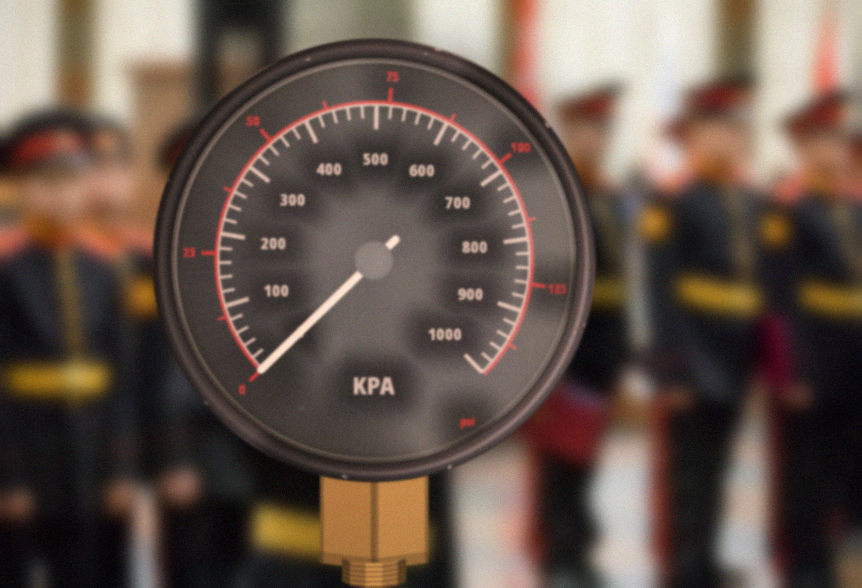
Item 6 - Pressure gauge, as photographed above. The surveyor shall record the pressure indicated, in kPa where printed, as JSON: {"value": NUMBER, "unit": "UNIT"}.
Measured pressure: {"value": 0, "unit": "kPa"}
